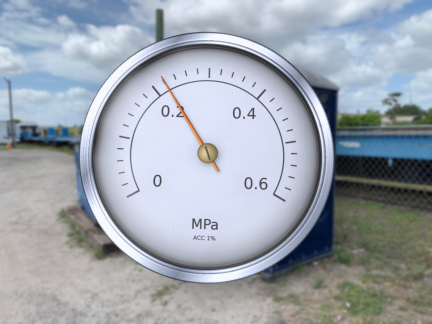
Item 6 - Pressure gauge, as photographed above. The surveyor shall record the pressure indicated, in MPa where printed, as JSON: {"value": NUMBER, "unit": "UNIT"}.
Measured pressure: {"value": 0.22, "unit": "MPa"}
